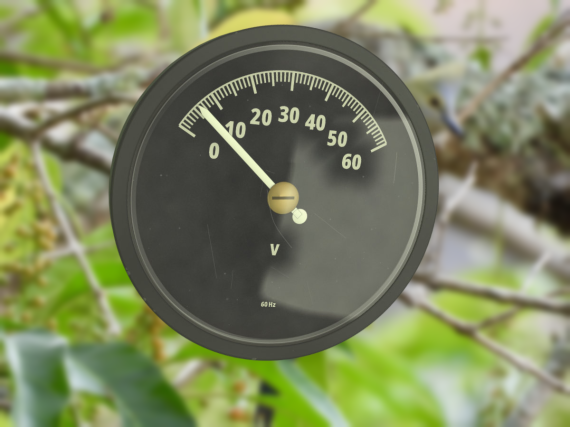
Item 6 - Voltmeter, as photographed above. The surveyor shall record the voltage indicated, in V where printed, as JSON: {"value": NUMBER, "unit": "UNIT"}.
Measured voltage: {"value": 6, "unit": "V"}
